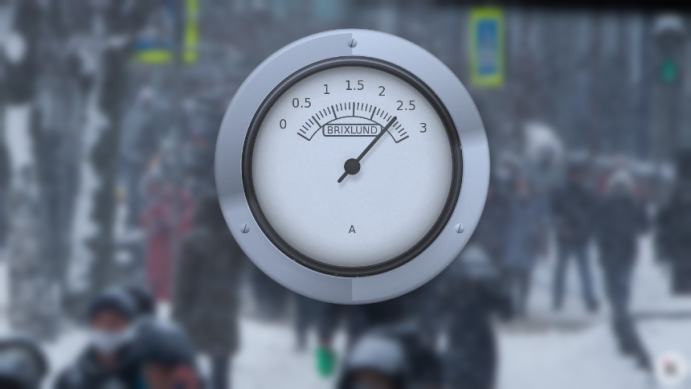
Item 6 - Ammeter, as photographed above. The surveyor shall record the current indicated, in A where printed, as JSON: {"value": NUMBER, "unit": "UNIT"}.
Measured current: {"value": 2.5, "unit": "A"}
